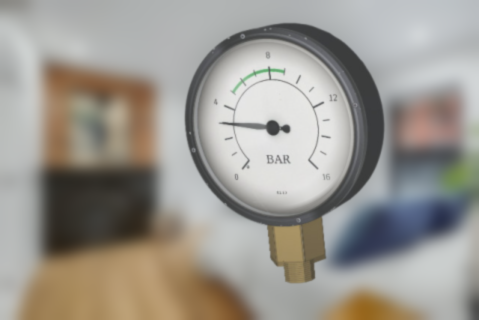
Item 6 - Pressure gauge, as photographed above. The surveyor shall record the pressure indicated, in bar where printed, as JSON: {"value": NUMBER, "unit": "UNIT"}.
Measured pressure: {"value": 3, "unit": "bar"}
